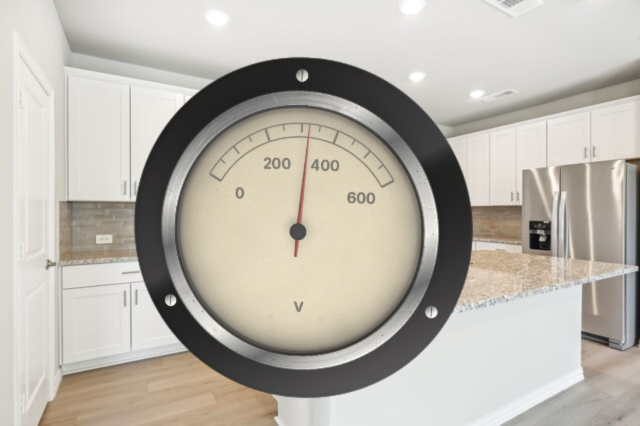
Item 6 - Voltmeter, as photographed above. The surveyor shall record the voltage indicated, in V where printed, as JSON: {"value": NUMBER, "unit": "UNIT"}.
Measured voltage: {"value": 325, "unit": "V"}
